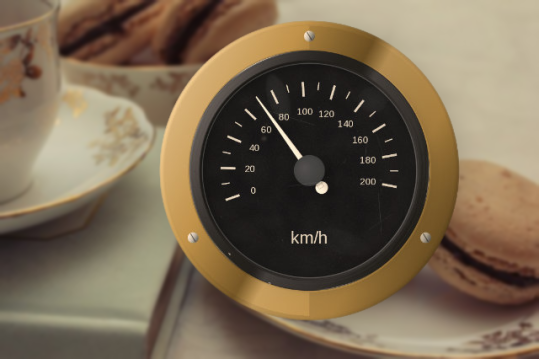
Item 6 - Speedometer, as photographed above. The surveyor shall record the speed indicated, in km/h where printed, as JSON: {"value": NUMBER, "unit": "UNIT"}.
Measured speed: {"value": 70, "unit": "km/h"}
